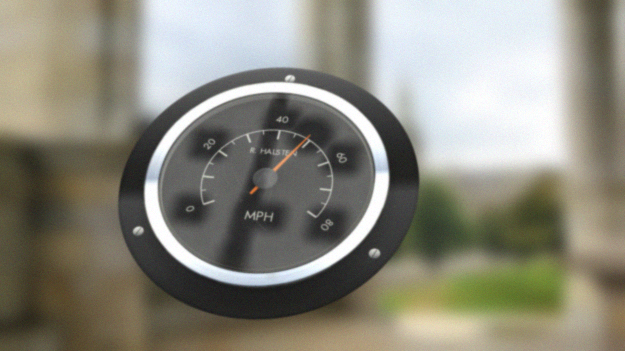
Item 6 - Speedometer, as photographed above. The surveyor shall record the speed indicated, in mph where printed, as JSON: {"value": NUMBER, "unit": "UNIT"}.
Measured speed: {"value": 50, "unit": "mph"}
